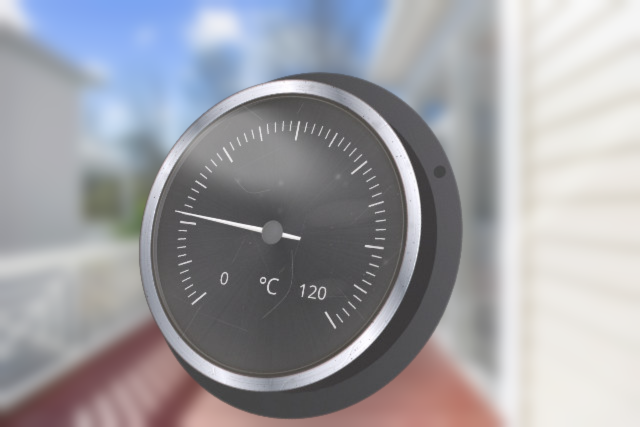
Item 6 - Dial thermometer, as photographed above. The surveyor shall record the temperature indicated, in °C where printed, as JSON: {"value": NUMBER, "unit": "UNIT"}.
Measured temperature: {"value": 22, "unit": "°C"}
